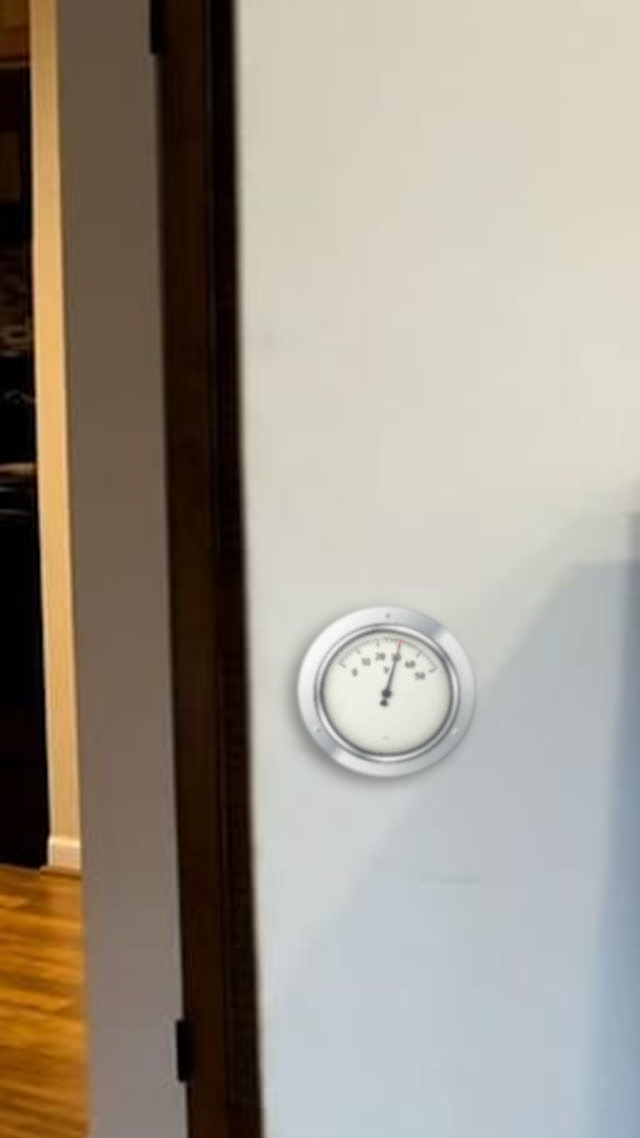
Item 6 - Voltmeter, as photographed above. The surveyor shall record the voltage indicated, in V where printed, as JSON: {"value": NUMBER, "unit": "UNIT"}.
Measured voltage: {"value": 30, "unit": "V"}
